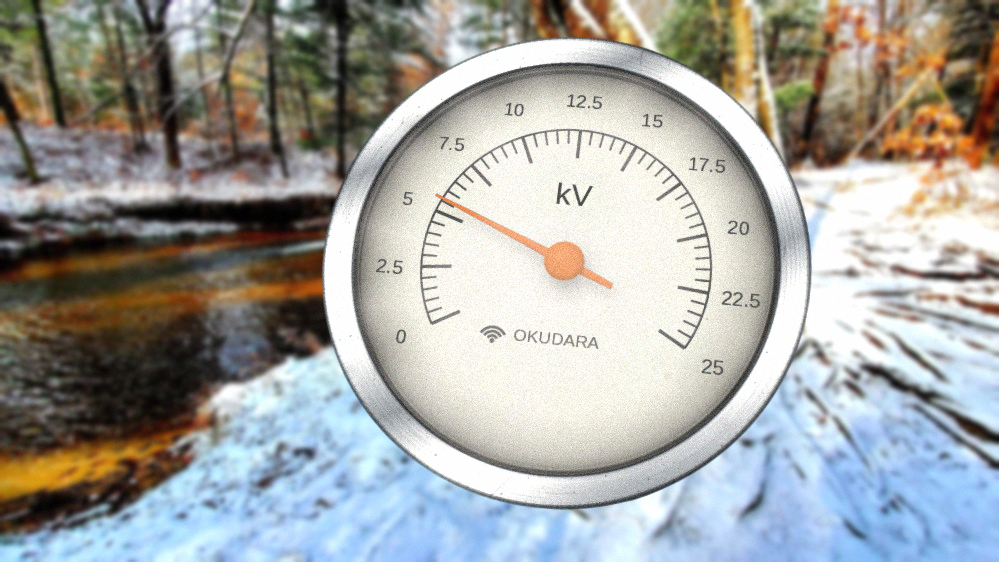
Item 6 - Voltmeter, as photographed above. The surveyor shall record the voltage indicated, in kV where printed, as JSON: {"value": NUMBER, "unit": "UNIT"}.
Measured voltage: {"value": 5.5, "unit": "kV"}
